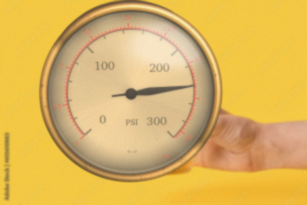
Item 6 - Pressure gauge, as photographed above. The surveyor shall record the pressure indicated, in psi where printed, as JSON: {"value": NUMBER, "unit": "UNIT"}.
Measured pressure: {"value": 240, "unit": "psi"}
